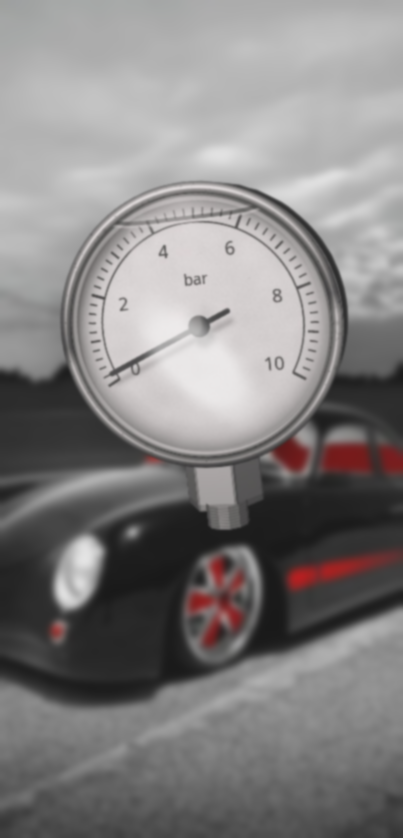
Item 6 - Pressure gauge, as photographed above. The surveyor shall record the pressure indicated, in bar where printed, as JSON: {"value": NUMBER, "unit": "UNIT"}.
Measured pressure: {"value": 0.2, "unit": "bar"}
